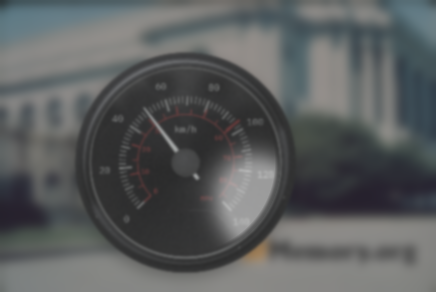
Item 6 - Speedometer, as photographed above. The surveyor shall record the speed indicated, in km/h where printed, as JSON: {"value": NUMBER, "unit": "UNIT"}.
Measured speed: {"value": 50, "unit": "km/h"}
